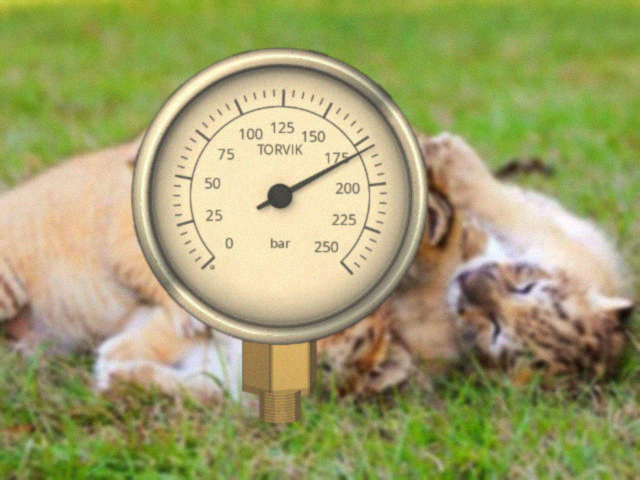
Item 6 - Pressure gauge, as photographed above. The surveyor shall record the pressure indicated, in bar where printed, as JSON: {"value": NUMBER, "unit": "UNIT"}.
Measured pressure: {"value": 180, "unit": "bar"}
